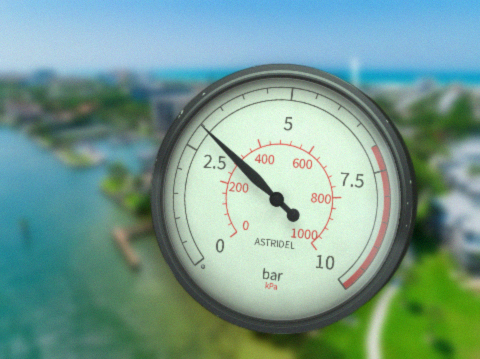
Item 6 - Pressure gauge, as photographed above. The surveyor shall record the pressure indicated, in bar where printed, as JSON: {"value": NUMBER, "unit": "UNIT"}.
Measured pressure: {"value": 3, "unit": "bar"}
